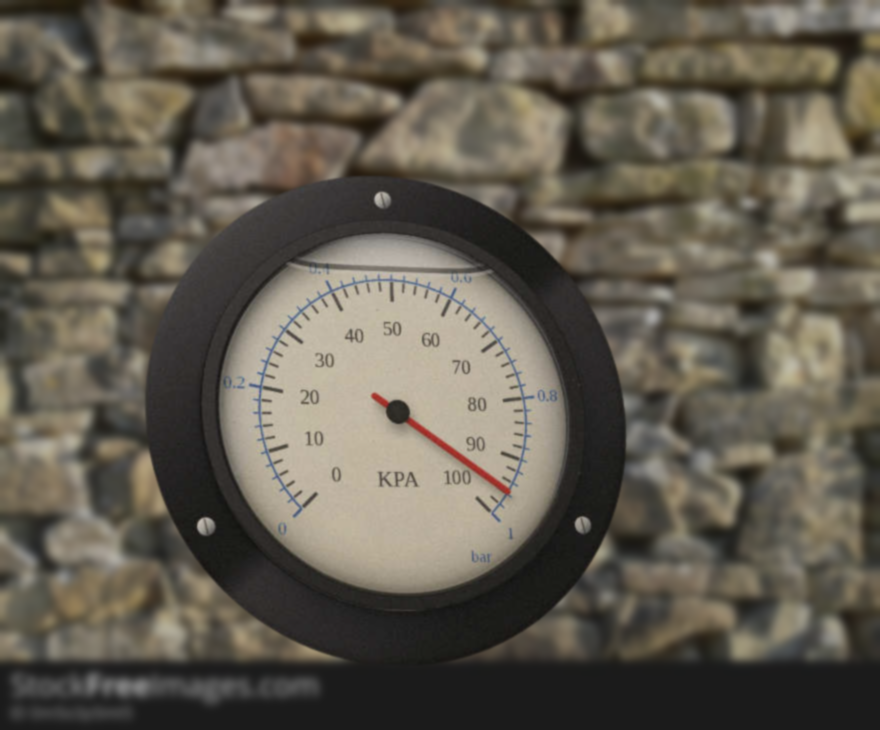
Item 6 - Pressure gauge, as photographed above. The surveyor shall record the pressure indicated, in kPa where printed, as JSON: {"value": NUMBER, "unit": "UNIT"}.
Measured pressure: {"value": 96, "unit": "kPa"}
